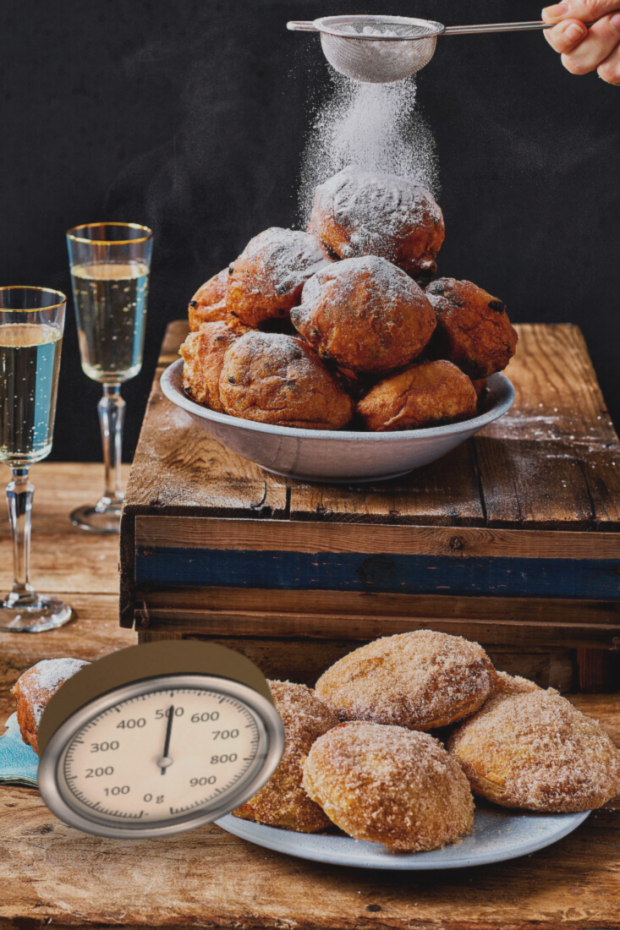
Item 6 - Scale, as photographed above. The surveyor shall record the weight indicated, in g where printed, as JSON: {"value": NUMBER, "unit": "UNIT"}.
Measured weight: {"value": 500, "unit": "g"}
